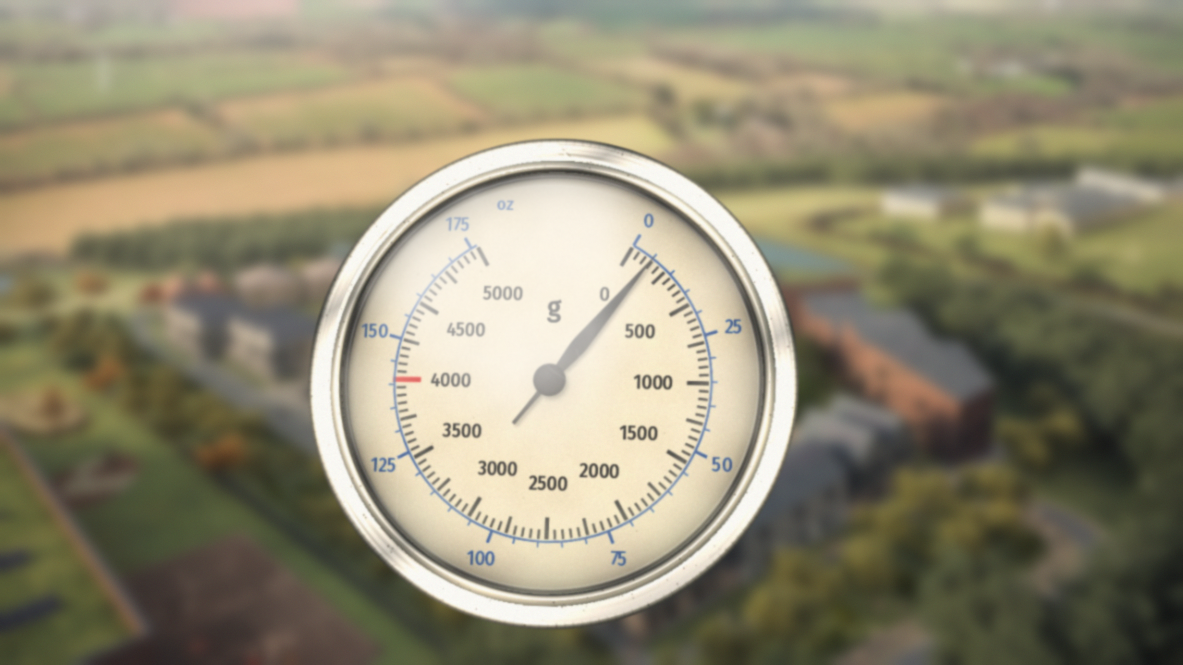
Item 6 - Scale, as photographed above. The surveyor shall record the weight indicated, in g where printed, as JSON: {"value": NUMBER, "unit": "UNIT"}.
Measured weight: {"value": 150, "unit": "g"}
